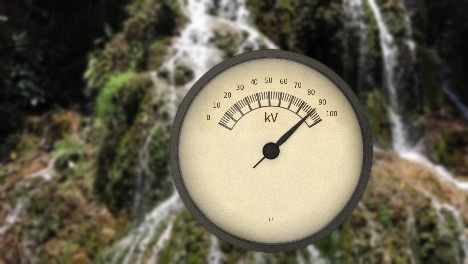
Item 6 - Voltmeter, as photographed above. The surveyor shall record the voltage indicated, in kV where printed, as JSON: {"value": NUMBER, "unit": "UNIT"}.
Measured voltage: {"value": 90, "unit": "kV"}
